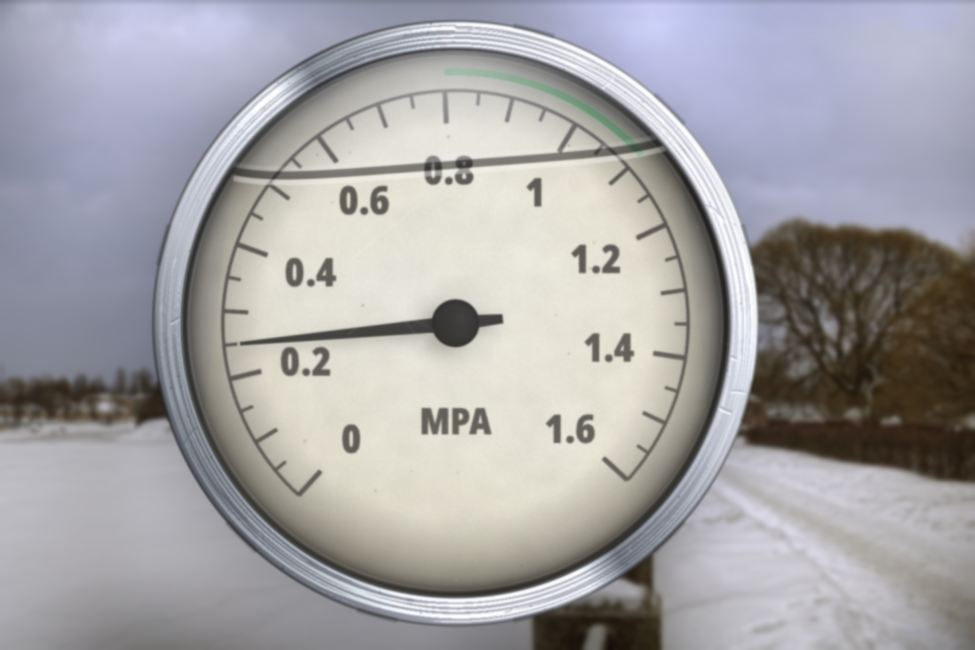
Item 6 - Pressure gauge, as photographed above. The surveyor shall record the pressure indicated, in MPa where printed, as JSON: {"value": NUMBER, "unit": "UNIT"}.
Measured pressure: {"value": 0.25, "unit": "MPa"}
